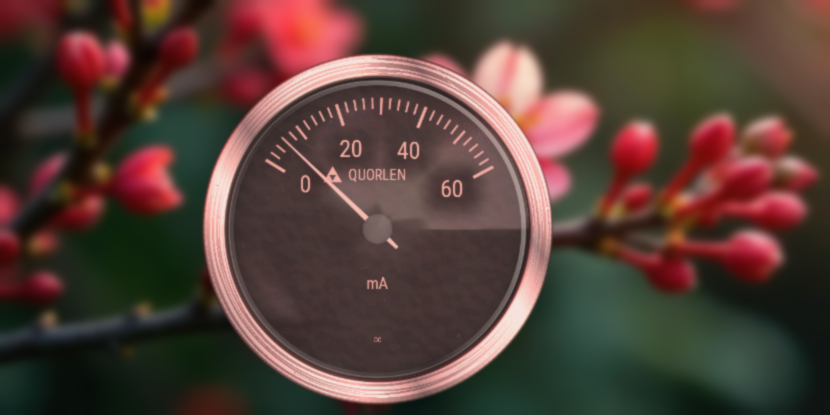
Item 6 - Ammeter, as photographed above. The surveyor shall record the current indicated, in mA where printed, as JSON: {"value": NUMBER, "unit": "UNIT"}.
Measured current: {"value": 6, "unit": "mA"}
